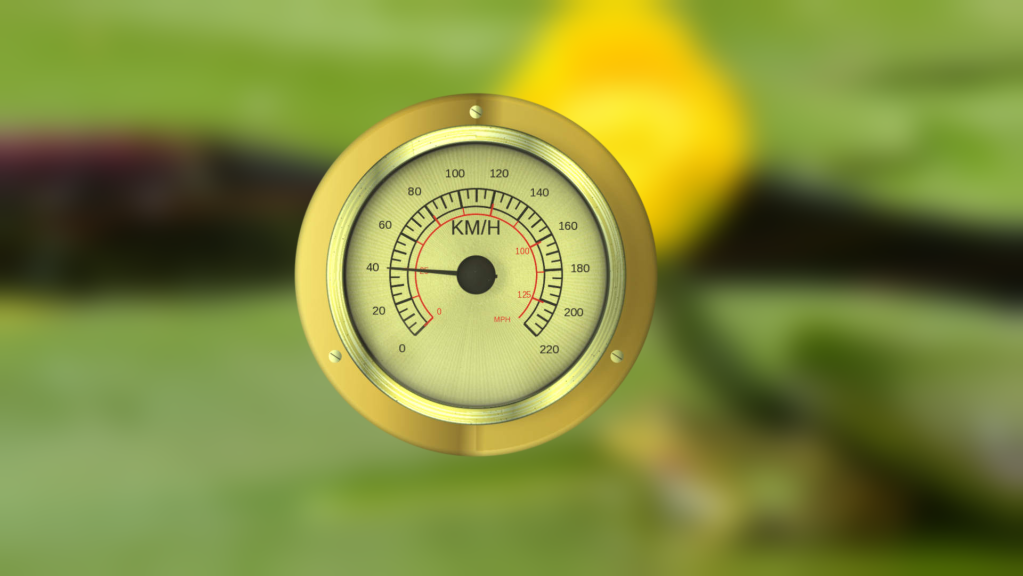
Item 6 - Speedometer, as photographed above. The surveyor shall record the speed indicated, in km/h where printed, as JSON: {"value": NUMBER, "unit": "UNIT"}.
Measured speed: {"value": 40, "unit": "km/h"}
